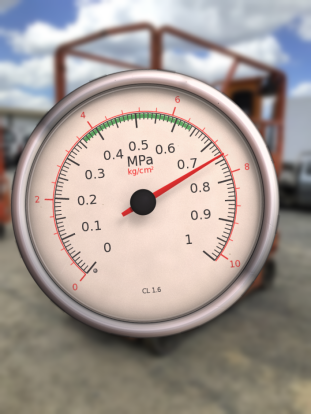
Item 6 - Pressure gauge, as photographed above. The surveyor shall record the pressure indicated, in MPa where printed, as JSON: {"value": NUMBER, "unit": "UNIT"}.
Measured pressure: {"value": 0.74, "unit": "MPa"}
